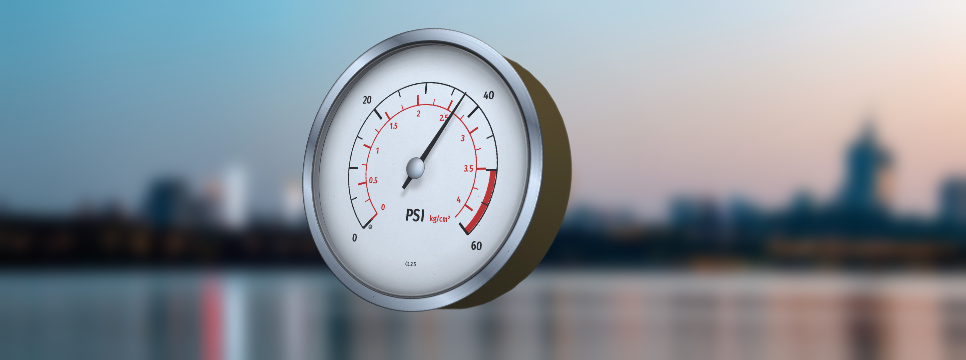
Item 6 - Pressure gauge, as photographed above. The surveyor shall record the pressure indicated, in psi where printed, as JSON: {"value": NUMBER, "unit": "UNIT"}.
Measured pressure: {"value": 37.5, "unit": "psi"}
